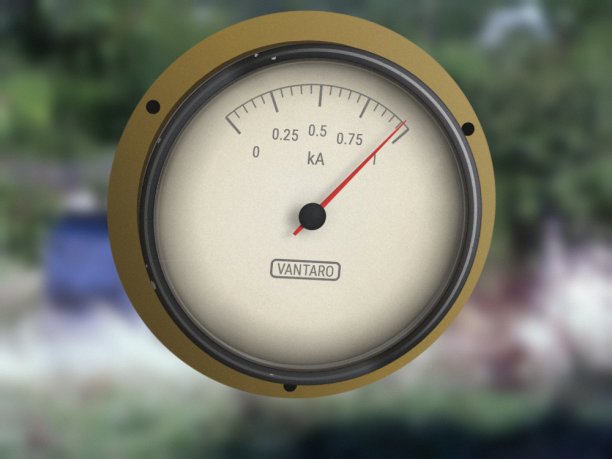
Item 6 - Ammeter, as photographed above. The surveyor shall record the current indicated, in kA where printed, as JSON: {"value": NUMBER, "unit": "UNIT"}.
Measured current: {"value": 0.95, "unit": "kA"}
